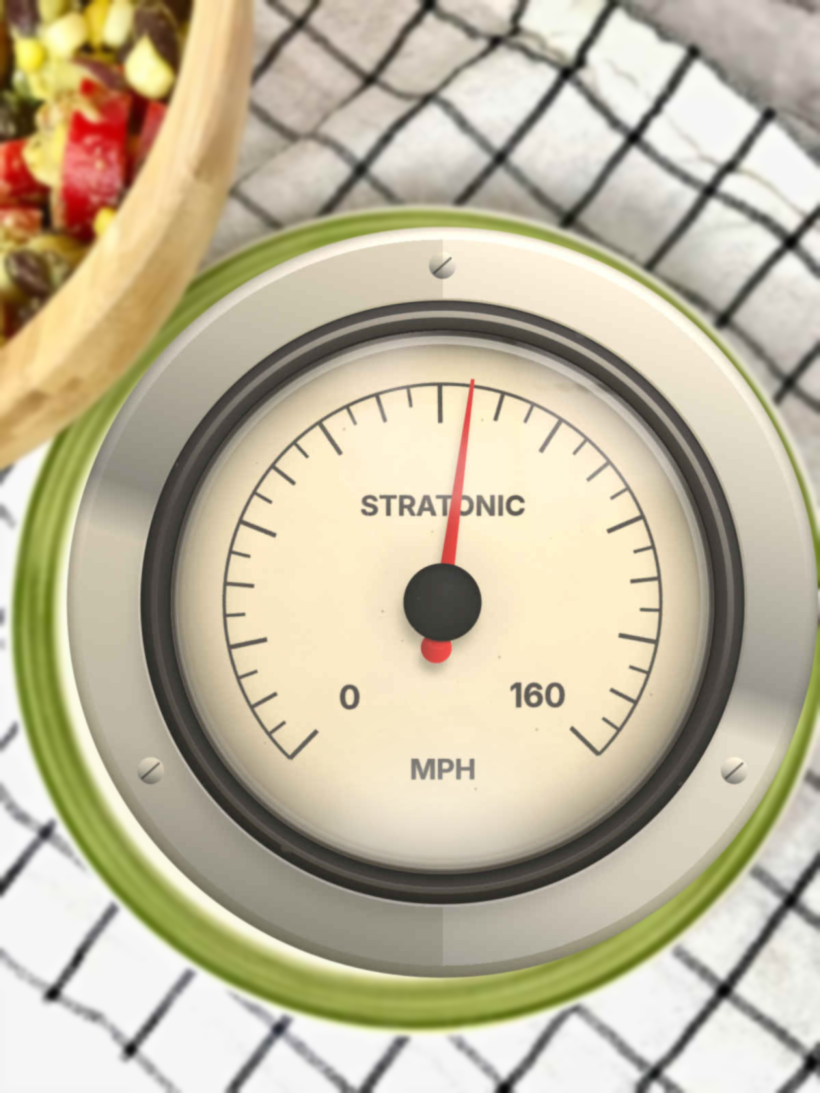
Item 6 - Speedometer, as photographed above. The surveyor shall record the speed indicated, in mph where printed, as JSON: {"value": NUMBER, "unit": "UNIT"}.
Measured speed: {"value": 85, "unit": "mph"}
